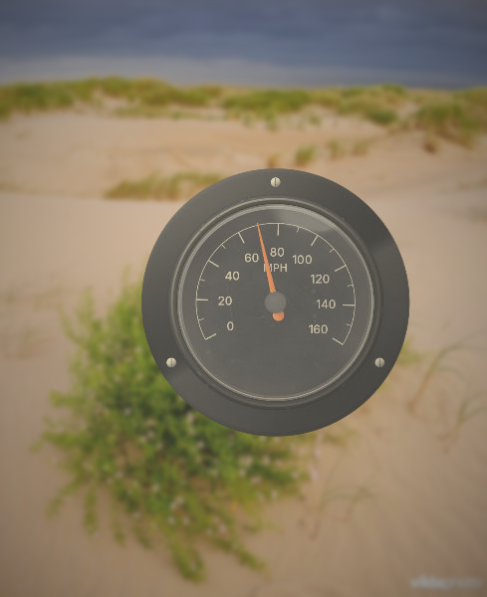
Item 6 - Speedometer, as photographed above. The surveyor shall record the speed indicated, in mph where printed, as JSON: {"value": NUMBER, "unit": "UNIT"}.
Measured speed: {"value": 70, "unit": "mph"}
